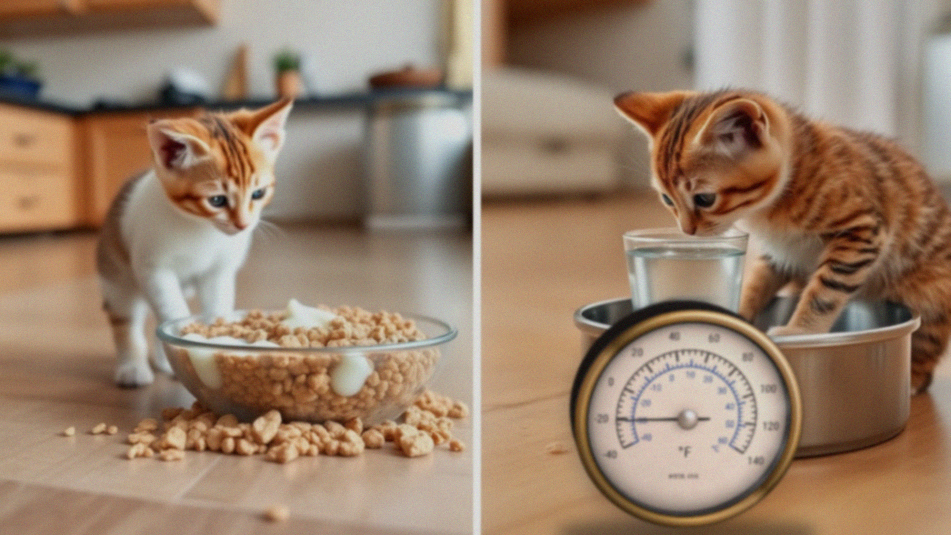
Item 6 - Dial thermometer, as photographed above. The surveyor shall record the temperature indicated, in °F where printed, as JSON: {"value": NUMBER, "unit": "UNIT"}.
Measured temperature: {"value": -20, "unit": "°F"}
